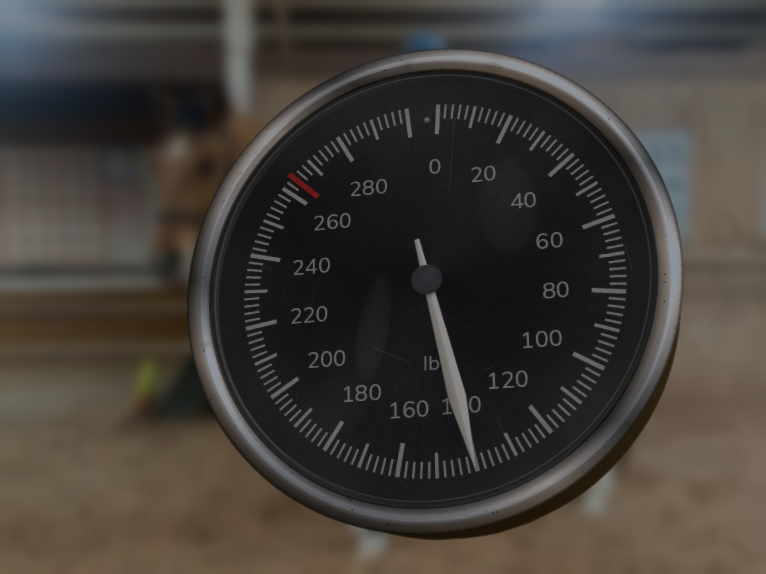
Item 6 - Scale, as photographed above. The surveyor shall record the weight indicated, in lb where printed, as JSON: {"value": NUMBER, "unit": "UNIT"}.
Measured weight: {"value": 140, "unit": "lb"}
